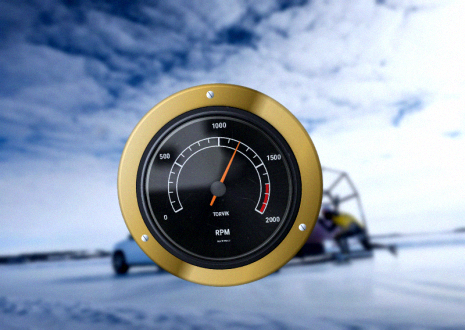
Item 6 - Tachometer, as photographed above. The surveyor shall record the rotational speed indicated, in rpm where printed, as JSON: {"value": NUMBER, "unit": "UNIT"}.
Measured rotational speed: {"value": 1200, "unit": "rpm"}
